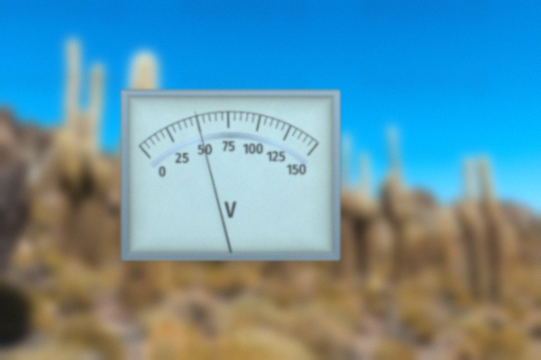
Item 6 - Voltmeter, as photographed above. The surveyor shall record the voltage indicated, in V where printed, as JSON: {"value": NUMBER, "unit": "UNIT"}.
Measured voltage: {"value": 50, "unit": "V"}
